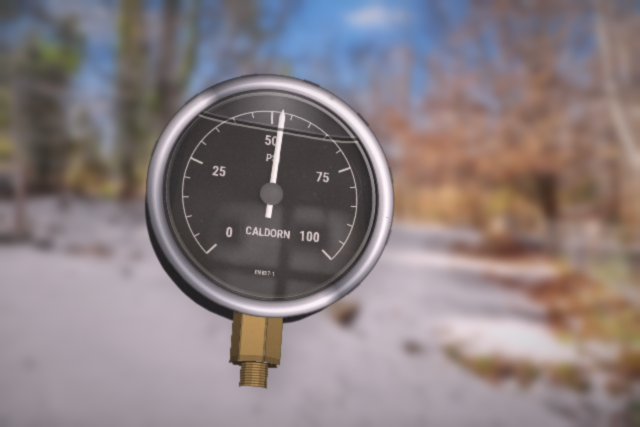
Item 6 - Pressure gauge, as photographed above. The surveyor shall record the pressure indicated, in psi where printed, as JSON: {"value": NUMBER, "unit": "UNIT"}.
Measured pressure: {"value": 52.5, "unit": "psi"}
